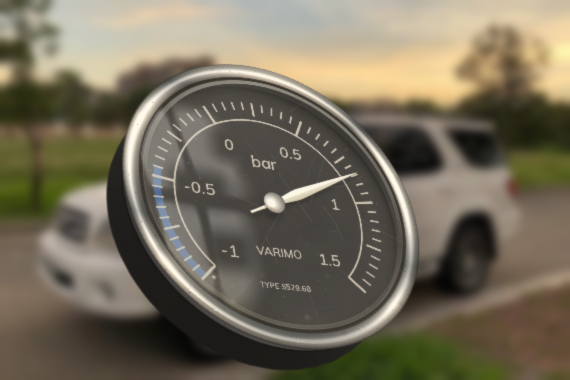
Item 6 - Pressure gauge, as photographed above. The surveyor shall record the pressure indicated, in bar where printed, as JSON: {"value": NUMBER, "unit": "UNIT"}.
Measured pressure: {"value": 0.85, "unit": "bar"}
